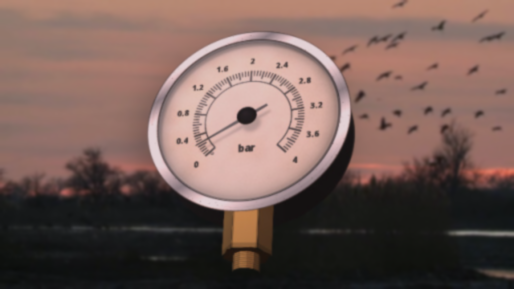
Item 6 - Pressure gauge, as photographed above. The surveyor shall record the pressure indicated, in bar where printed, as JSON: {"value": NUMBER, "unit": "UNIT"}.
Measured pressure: {"value": 0.2, "unit": "bar"}
